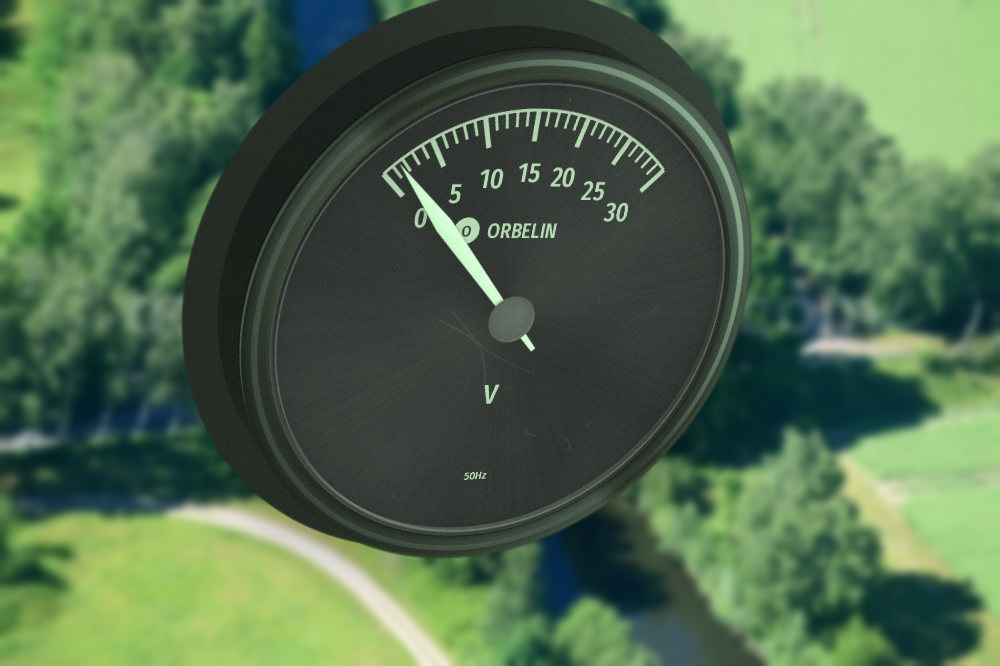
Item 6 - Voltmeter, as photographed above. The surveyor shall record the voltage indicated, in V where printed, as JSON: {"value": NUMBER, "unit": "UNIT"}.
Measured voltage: {"value": 1.5, "unit": "V"}
